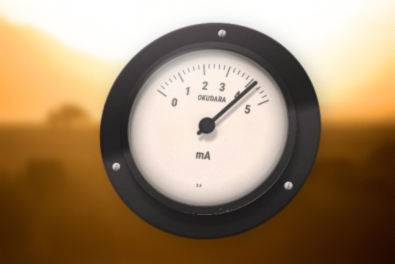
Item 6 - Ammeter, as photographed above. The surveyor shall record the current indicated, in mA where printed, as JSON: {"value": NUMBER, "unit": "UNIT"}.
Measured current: {"value": 4.2, "unit": "mA"}
